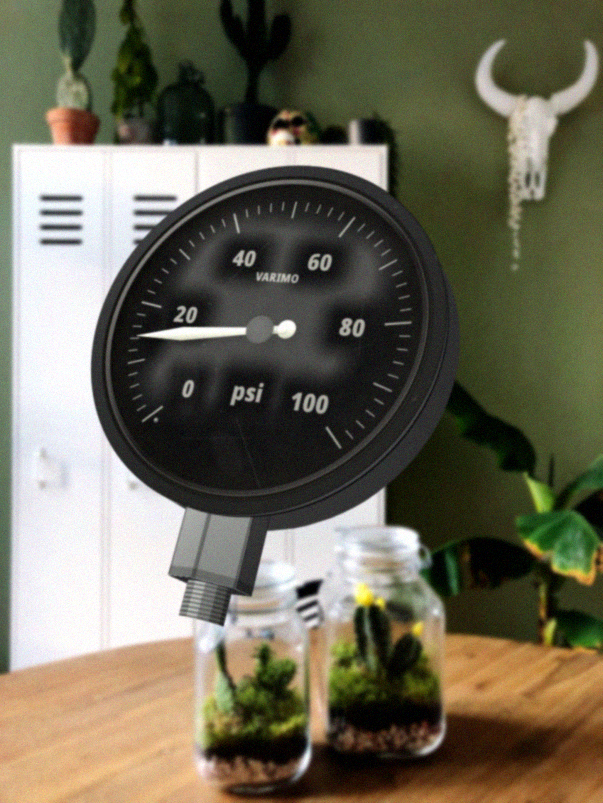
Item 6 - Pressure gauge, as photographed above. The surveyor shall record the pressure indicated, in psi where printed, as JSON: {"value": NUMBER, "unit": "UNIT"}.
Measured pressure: {"value": 14, "unit": "psi"}
